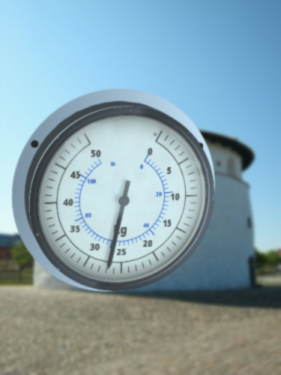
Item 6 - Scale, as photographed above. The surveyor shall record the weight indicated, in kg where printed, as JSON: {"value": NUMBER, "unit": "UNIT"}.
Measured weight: {"value": 27, "unit": "kg"}
